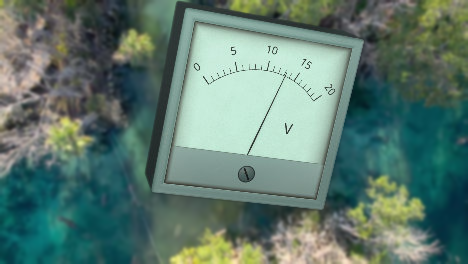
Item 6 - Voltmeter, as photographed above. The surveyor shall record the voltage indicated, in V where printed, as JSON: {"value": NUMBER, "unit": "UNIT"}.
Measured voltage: {"value": 13, "unit": "V"}
